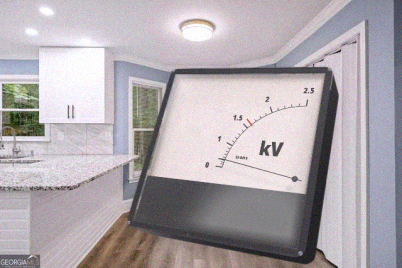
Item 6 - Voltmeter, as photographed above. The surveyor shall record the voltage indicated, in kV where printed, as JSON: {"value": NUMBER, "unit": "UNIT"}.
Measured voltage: {"value": 0.5, "unit": "kV"}
